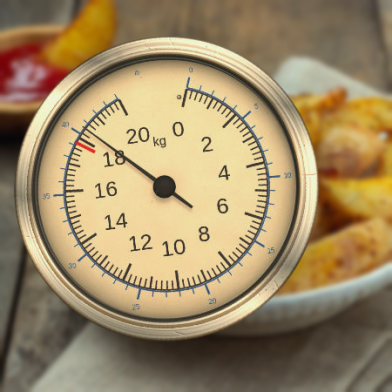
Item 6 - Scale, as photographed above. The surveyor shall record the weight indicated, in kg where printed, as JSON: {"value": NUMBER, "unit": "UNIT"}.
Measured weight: {"value": 18.4, "unit": "kg"}
